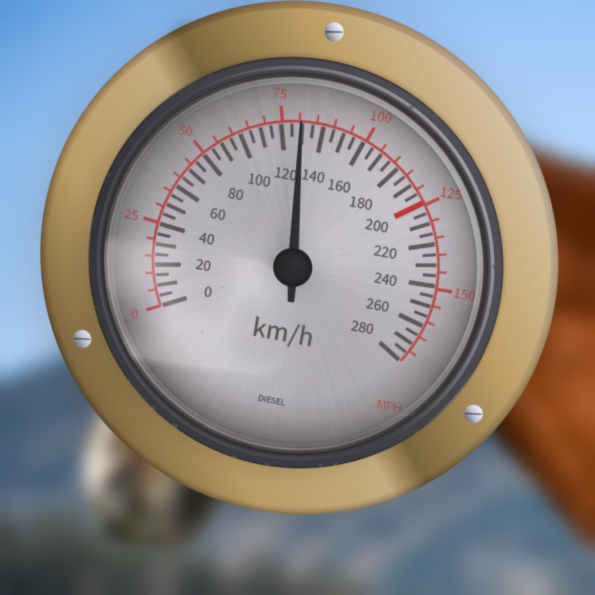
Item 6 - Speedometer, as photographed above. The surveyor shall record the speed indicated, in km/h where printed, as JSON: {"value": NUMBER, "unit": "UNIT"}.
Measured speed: {"value": 130, "unit": "km/h"}
